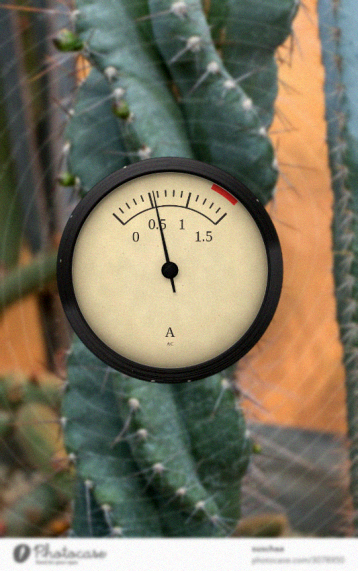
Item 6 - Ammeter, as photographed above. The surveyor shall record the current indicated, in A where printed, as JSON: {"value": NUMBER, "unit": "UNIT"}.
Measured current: {"value": 0.55, "unit": "A"}
